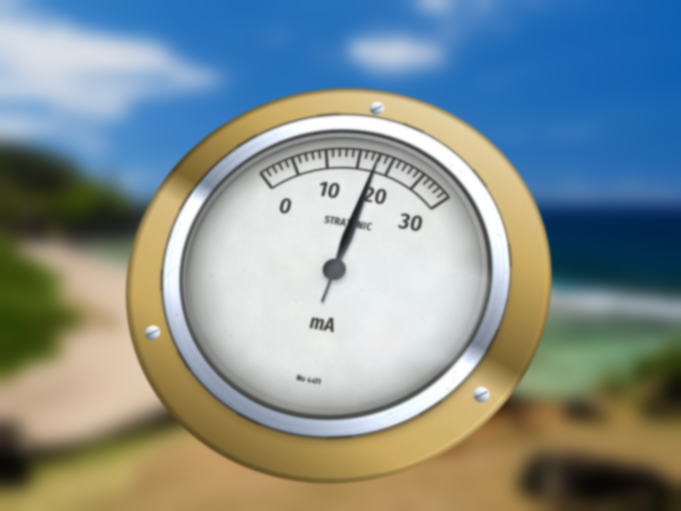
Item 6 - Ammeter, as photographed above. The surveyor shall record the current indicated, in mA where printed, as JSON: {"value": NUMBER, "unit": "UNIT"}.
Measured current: {"value": 18, "unit": "mA"}
